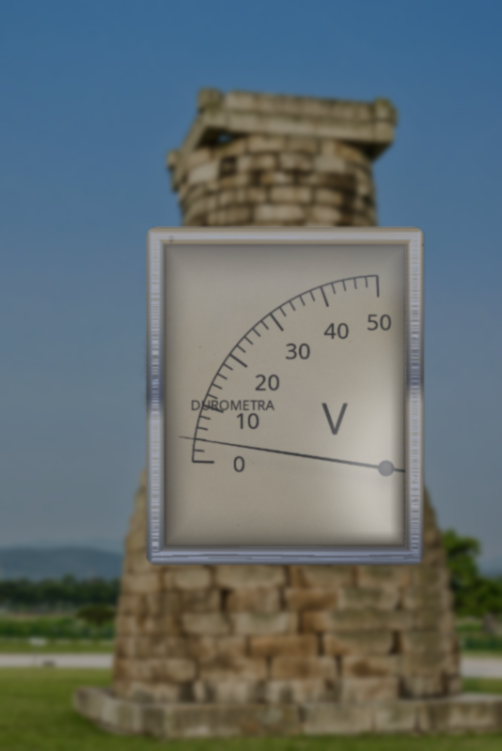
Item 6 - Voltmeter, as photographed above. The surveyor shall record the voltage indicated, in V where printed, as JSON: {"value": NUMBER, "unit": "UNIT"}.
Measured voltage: {"value": 4, "unit": "V"}
